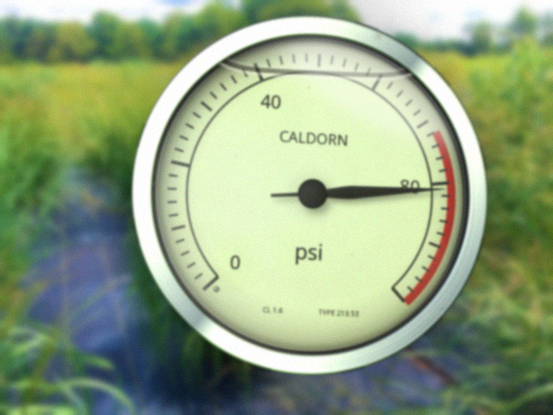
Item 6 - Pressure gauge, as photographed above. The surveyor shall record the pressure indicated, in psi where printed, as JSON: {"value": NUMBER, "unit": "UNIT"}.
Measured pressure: {"value": 81, "unit": "psi"}
